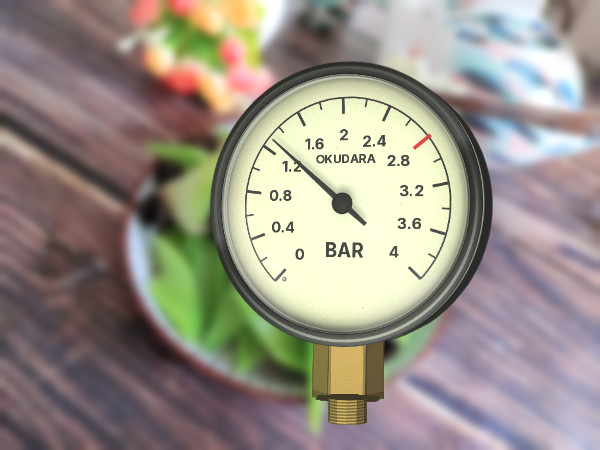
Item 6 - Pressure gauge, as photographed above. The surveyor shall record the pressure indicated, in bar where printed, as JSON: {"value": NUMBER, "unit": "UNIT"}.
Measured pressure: {"value": 1.3, "unit": "bar"}
